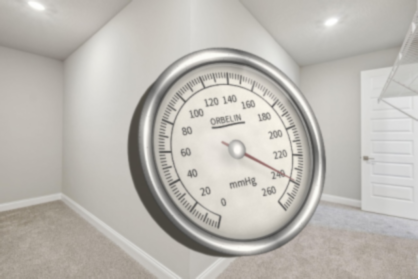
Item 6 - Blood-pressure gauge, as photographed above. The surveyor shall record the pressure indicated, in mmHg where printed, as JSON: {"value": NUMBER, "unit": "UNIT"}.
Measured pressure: {"value": 240, "unit": "mmHg"}
